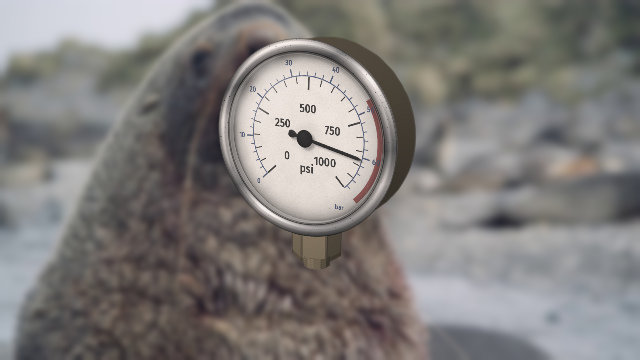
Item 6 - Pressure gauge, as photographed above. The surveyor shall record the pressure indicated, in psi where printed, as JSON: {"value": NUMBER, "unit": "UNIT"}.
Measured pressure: {"value": 875, "unit": "psi"}
